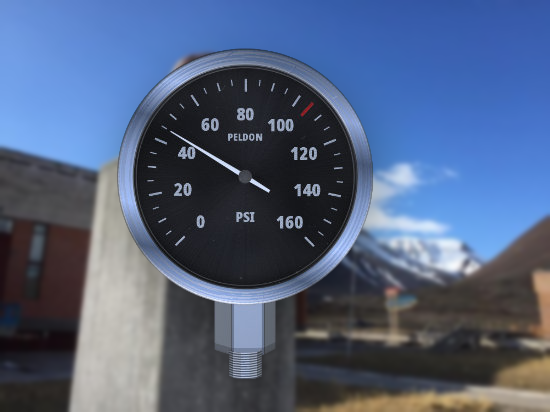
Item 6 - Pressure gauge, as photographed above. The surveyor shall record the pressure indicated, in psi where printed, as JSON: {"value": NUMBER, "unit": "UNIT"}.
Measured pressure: {"value": 45, "unit": "psi"}
